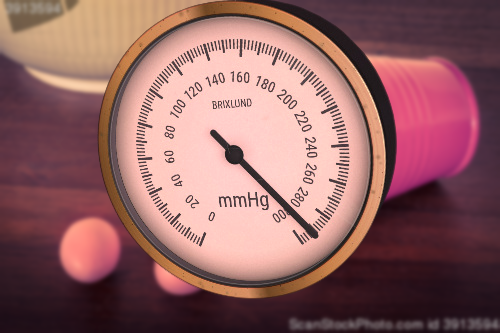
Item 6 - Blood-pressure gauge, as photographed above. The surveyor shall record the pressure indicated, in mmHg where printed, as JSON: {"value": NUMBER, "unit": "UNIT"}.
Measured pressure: {"value": 290, "unit": "mmHg"}
